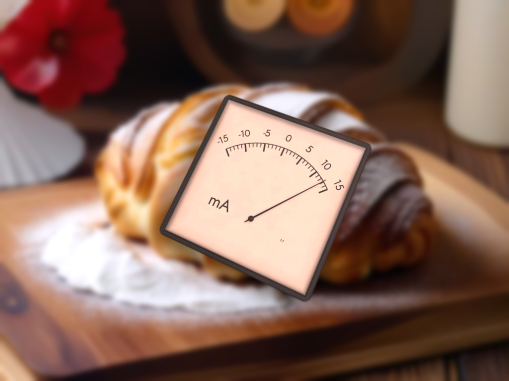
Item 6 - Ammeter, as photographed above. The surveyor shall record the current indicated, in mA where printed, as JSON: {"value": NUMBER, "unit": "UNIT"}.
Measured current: {"value": 13, "unit": "mA"}
